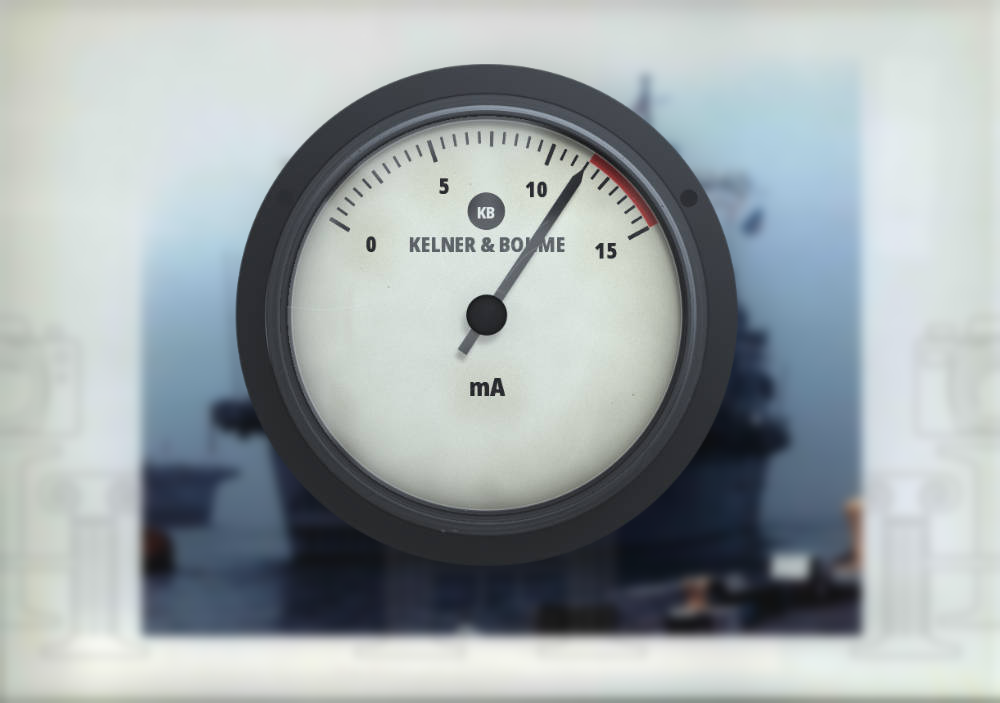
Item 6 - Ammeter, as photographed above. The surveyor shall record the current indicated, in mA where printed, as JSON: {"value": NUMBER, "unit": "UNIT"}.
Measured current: {"value": 11.5, "unit": "mA"}
